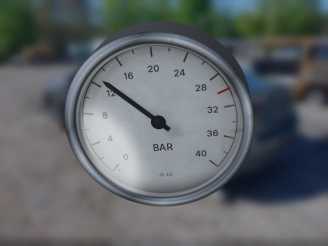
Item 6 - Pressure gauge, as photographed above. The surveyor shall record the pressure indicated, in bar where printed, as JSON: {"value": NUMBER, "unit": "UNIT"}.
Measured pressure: {"value": 13, "unit": "bar"}
